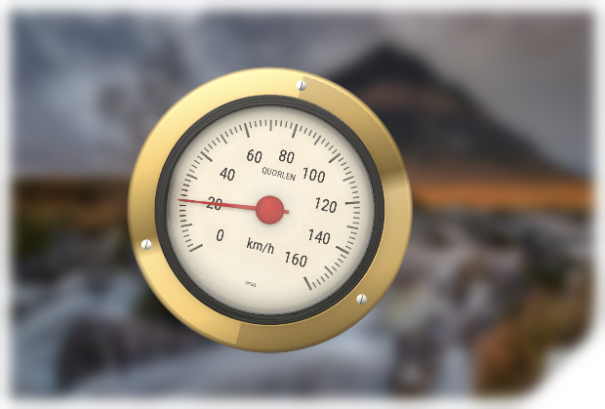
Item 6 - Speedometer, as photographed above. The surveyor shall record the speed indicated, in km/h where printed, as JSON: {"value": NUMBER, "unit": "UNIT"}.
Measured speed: {"value": 20, "unit": "km/h"}
